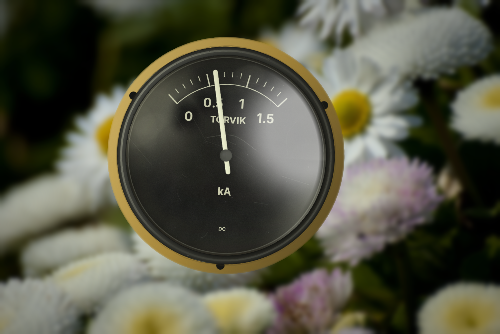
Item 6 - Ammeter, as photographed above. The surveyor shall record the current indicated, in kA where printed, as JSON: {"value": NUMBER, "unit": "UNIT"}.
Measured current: {"value": 0.6, "unit": "kA"}
